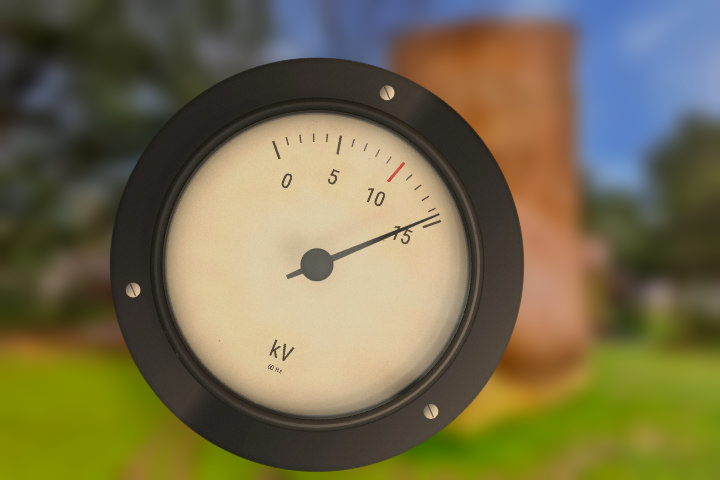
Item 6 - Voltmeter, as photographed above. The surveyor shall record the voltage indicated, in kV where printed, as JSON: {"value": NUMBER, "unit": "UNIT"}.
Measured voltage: {"value": 14.5, "unit": "kV"}
